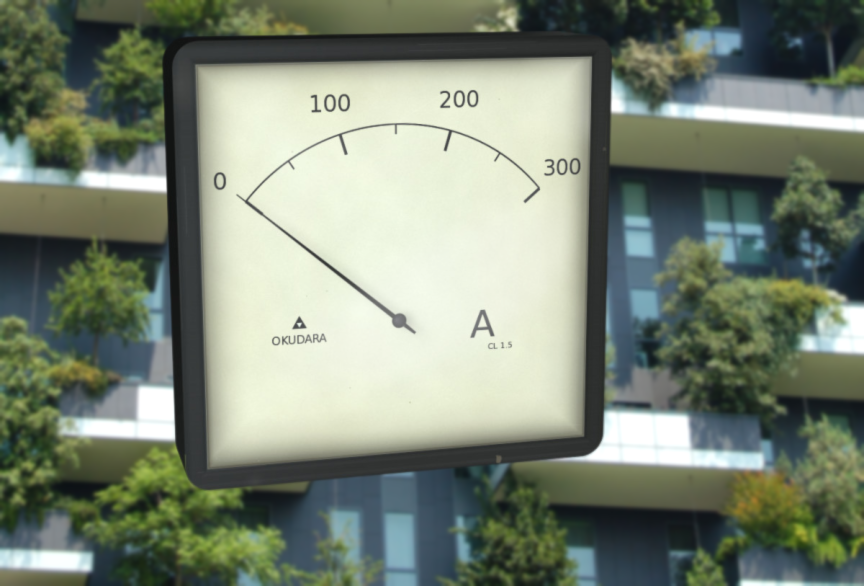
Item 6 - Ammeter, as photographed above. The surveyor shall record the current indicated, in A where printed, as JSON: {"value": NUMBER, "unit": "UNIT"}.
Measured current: {"value": 0, "unit": "A"}
